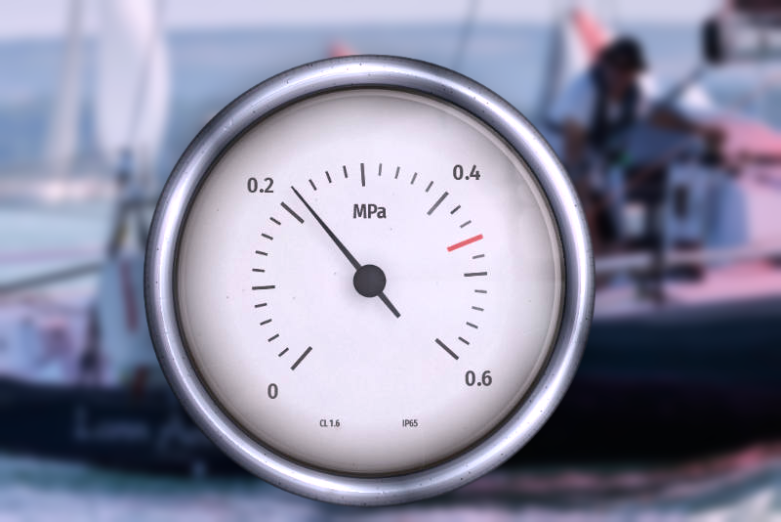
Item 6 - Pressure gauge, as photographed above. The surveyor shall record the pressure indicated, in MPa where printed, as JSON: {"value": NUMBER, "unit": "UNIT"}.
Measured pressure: {"value": 0.22, "unit": "MPa"}
